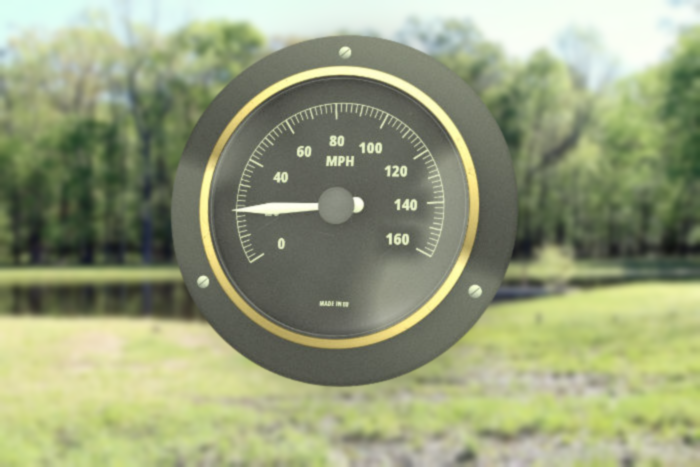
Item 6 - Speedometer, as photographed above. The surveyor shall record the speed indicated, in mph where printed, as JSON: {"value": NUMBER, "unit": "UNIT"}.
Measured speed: {"value": 20, "unit": "mph"}
